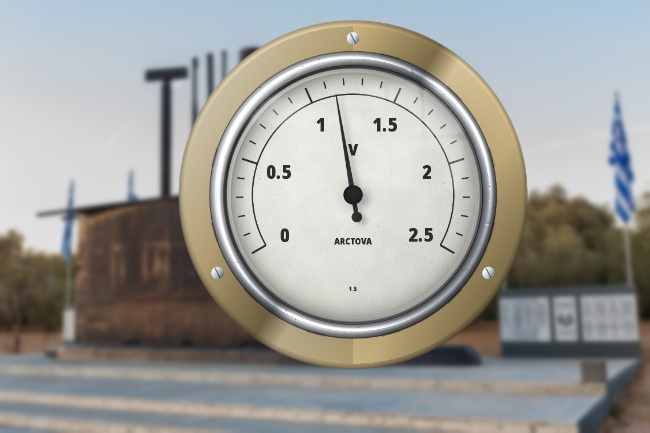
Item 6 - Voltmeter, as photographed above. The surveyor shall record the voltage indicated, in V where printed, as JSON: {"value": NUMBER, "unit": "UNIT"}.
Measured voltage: {"value": 1.15, "unit": "V"}
